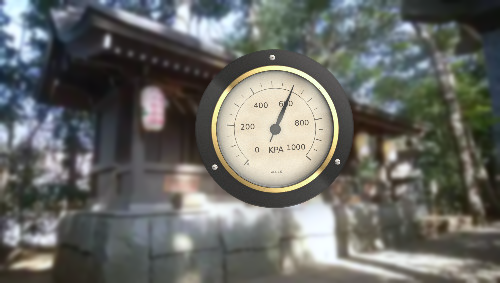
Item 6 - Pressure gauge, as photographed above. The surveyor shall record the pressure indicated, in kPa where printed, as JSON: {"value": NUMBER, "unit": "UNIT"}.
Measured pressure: {"value": 600, "unit": "kPa"}
